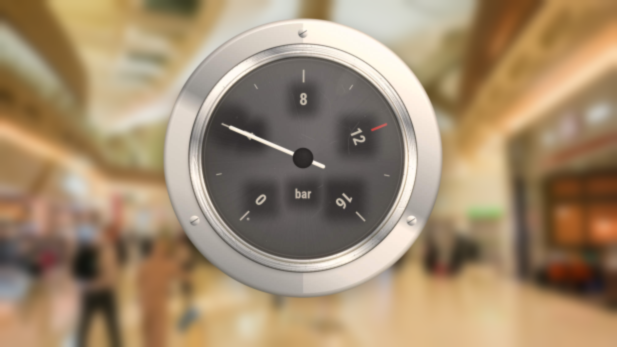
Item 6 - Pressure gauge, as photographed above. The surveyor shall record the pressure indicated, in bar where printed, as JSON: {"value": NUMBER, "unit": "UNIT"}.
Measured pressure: {"value": 4, "unit": "bar"}
